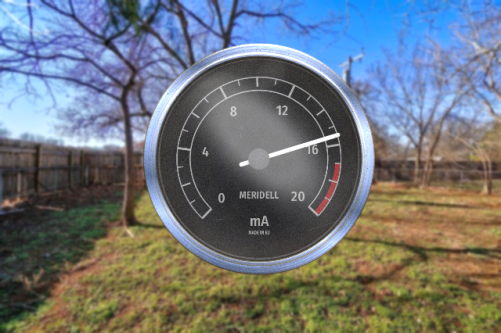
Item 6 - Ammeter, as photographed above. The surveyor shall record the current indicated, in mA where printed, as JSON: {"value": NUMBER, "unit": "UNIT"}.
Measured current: {"value": 15.5, "unit": "mA"}
